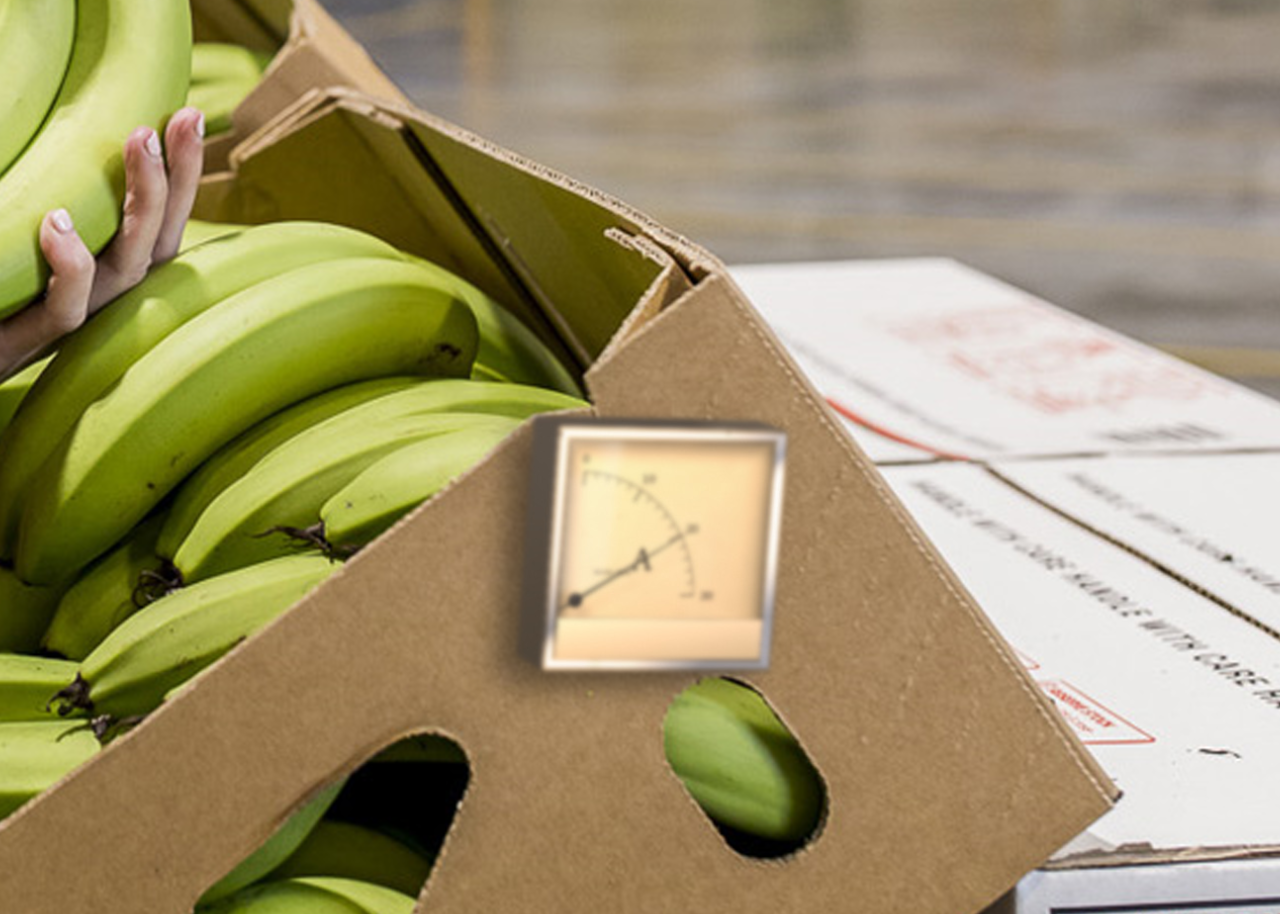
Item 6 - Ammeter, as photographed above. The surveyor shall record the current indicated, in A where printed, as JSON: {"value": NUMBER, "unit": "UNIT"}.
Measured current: {"value": 20, "unit": "A"}
